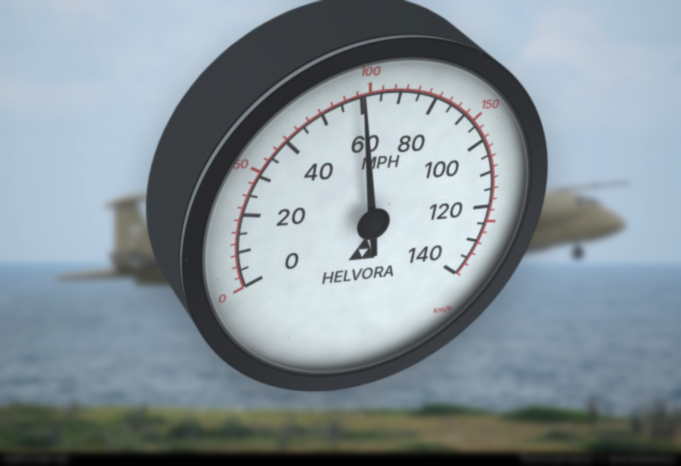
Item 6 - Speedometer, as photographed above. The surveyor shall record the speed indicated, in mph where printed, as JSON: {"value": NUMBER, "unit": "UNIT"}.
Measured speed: {"value": 60, "unit": "mph"}
